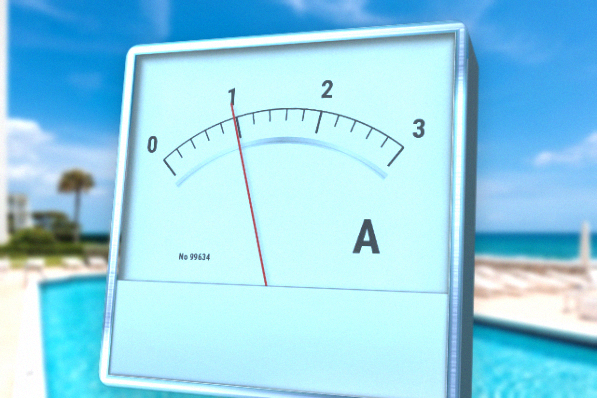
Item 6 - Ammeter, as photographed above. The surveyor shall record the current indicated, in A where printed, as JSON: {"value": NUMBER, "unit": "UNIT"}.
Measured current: {"value": 1, "unit": "A"}
